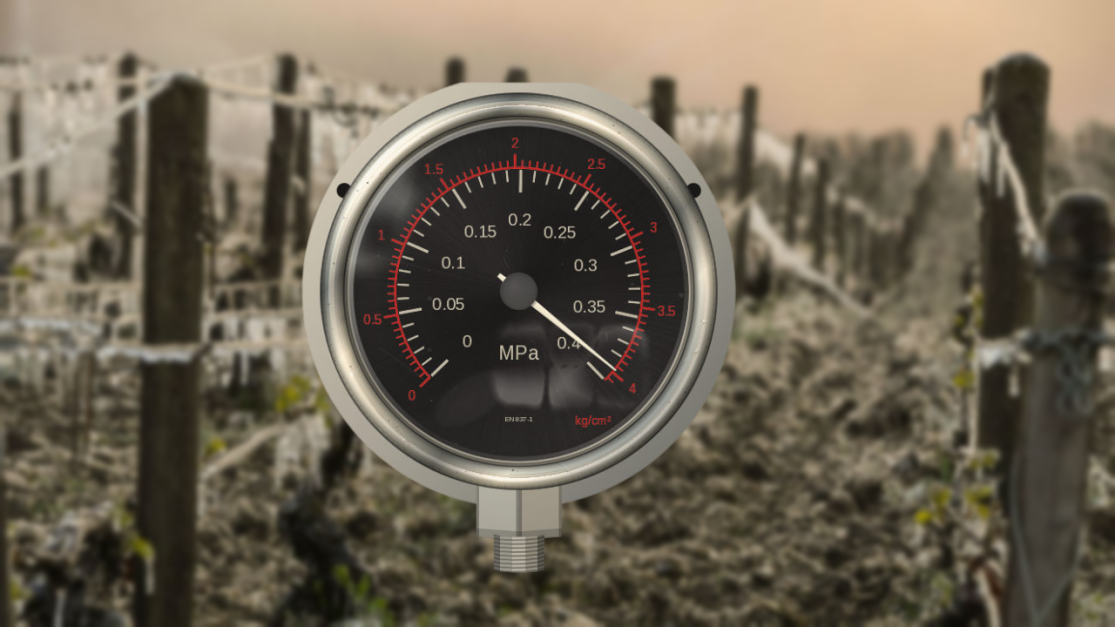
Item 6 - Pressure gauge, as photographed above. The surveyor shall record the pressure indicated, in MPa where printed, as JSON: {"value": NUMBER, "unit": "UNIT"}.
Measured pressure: {"value": 0.39, "unit": "MPa"}
